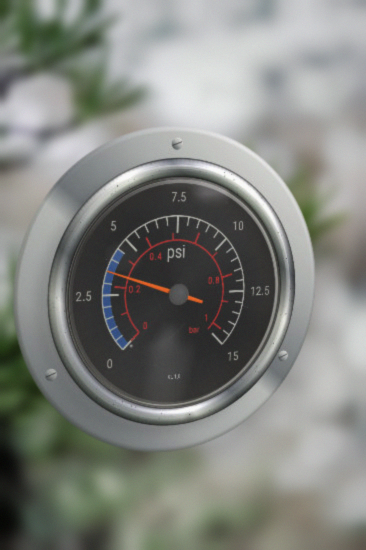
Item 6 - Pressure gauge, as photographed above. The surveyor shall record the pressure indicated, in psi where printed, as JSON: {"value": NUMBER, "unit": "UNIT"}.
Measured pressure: {"value": 3.5, "unit": "psi"}
